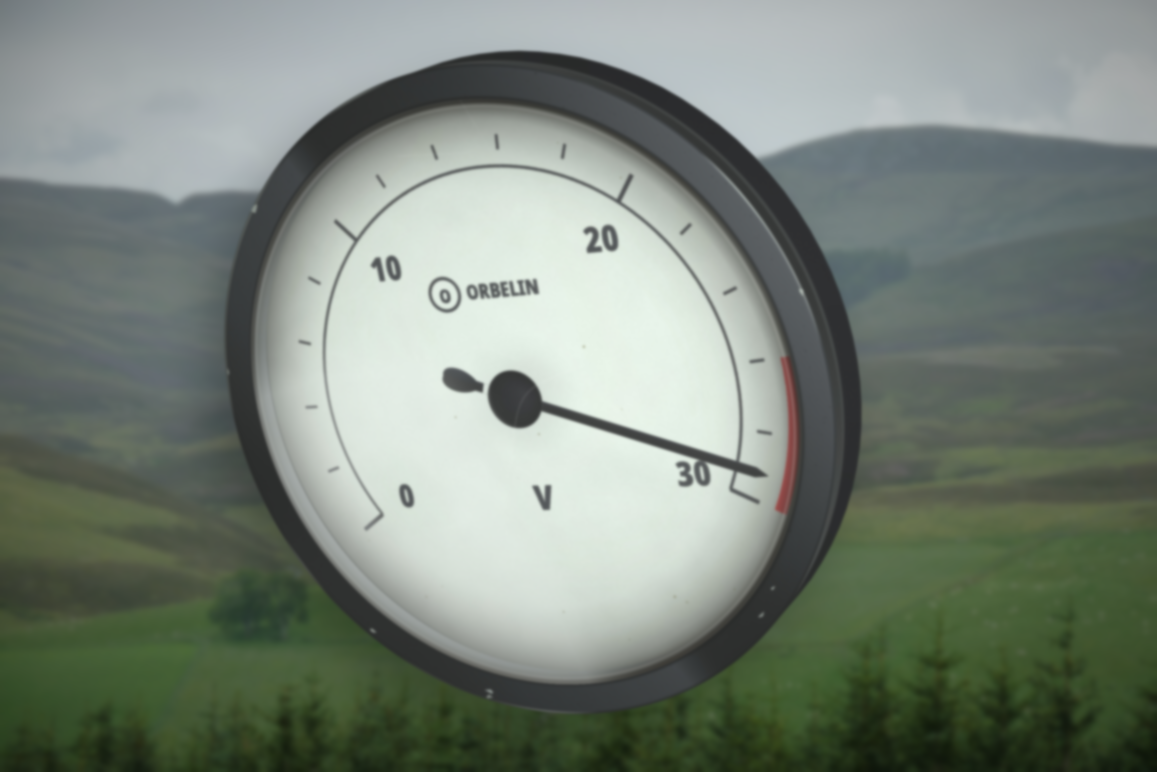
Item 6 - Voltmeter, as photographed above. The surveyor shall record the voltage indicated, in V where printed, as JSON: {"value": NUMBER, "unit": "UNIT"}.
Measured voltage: {"value": 29, "unit": "V"}
